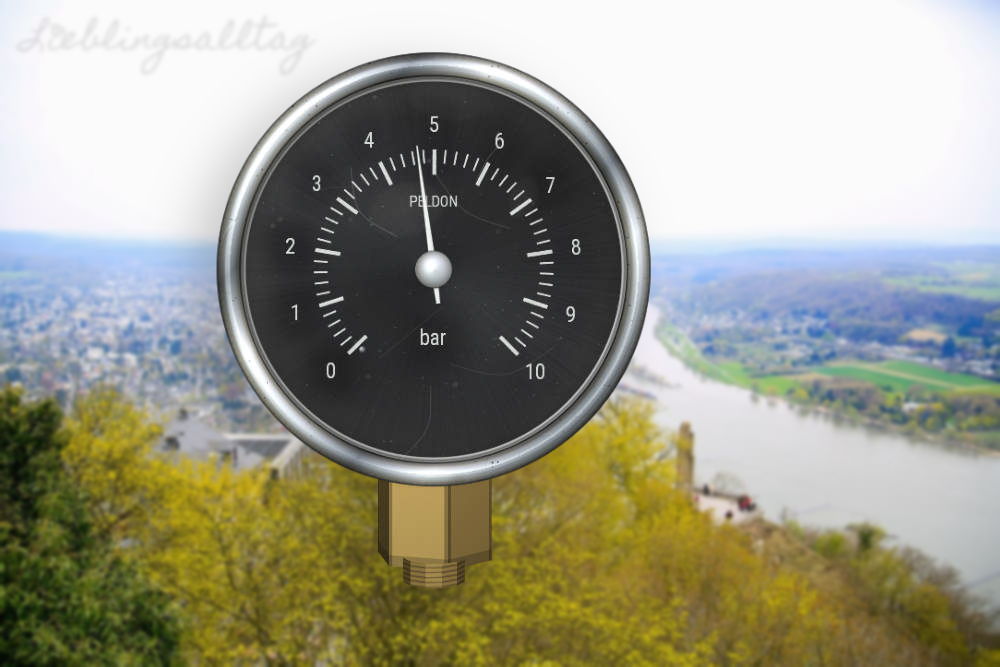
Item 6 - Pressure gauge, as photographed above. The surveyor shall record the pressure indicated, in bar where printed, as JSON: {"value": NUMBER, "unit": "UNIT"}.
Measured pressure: {"value": 4.7, "unit": "bar"}
